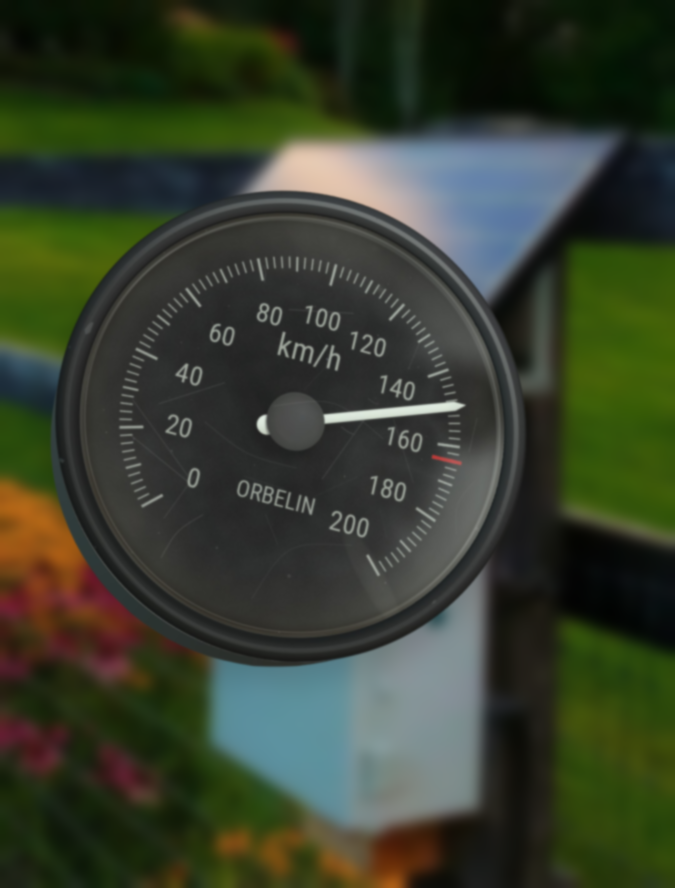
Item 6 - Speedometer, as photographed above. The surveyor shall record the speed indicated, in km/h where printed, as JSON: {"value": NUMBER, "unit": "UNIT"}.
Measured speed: {"value": 150, "unit": "km/h"}
